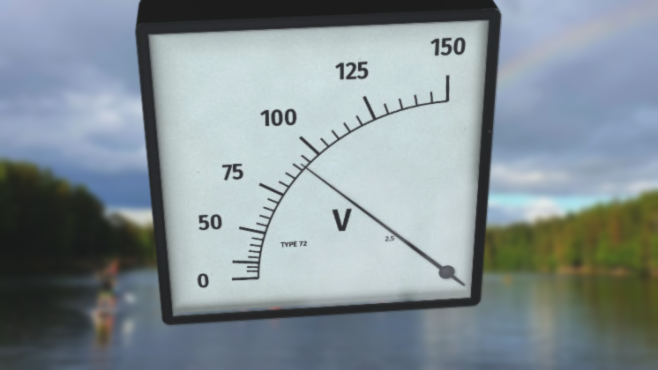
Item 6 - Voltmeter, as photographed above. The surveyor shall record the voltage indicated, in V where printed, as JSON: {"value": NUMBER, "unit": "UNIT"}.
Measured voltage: {"value": 92.5, "unit": "V"}
